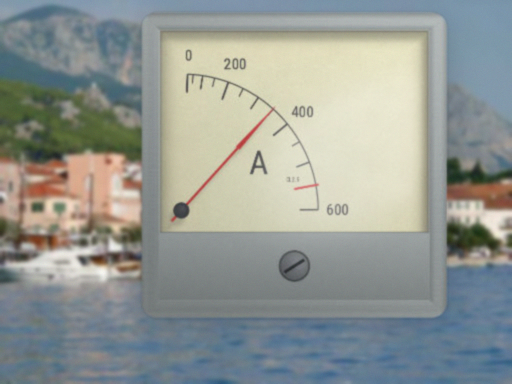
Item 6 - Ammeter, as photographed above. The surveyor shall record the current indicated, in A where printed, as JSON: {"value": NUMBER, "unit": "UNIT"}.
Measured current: {"value": 350, "unit": "A"}
